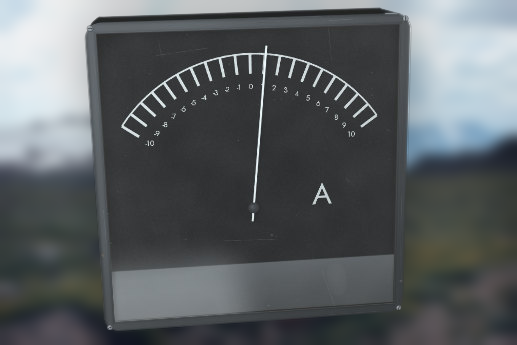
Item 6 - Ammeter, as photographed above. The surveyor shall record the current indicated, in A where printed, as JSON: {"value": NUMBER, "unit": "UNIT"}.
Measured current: {"value": 1, "unit": "A"}
